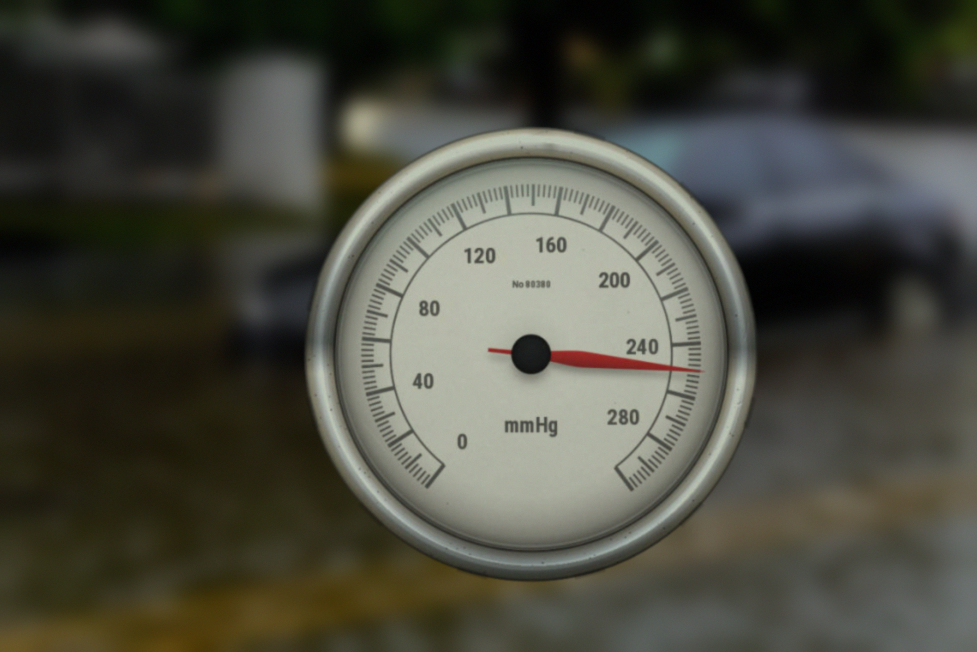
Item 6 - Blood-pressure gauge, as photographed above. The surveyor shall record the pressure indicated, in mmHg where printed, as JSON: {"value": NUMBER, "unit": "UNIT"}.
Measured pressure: {"value": 250, "unit": "mmHg"}
